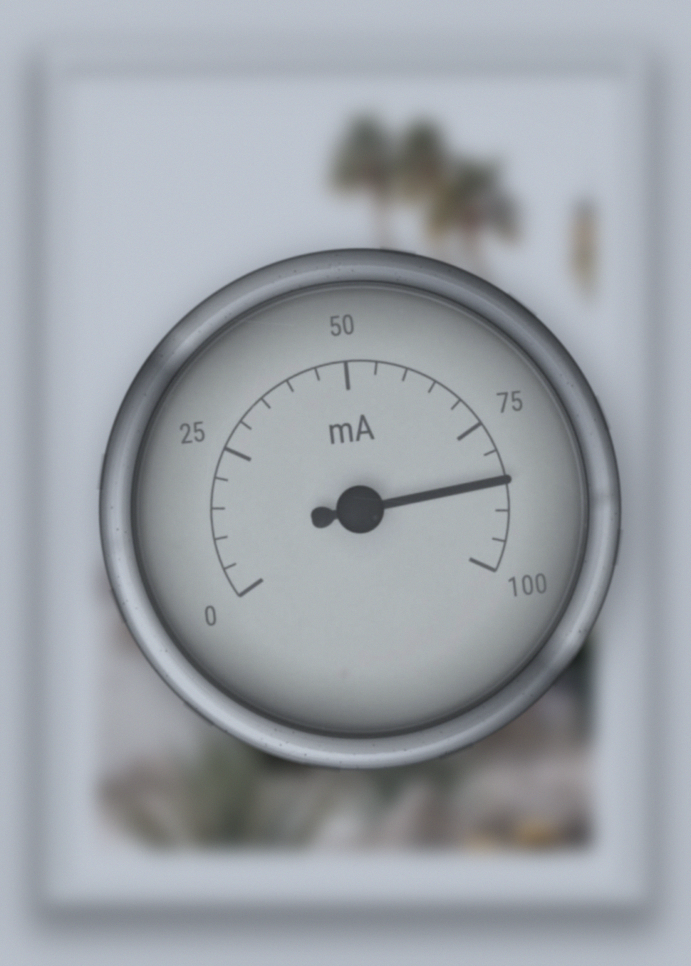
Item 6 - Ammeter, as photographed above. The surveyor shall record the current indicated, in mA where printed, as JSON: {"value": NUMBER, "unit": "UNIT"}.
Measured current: {"value": 85, "unit": "mA"}
